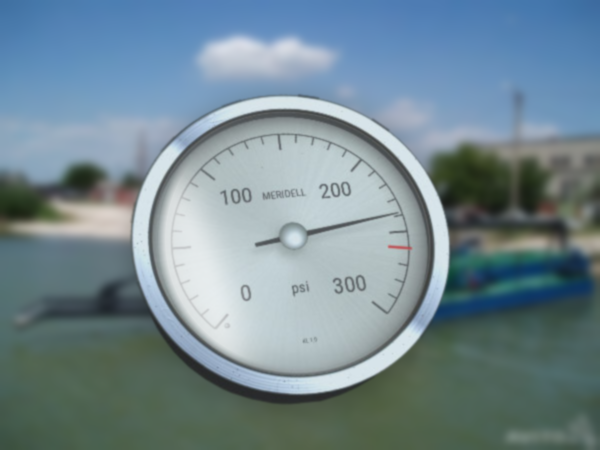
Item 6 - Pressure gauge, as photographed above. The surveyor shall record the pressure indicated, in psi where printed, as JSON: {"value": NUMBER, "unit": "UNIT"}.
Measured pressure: {"value": 240, "unit": "psi"}
